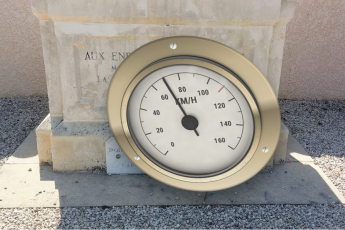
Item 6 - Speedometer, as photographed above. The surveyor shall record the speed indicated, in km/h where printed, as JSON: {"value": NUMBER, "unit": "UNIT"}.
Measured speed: {"value": 70, "unit": "km/h"}
